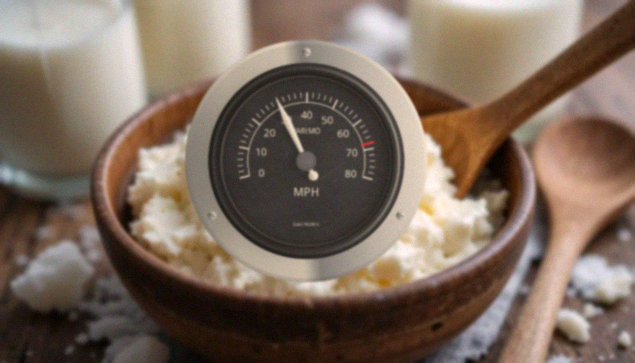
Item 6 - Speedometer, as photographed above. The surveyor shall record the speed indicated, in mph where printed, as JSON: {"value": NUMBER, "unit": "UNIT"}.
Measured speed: {"value": 30, "unit": "mph"}
